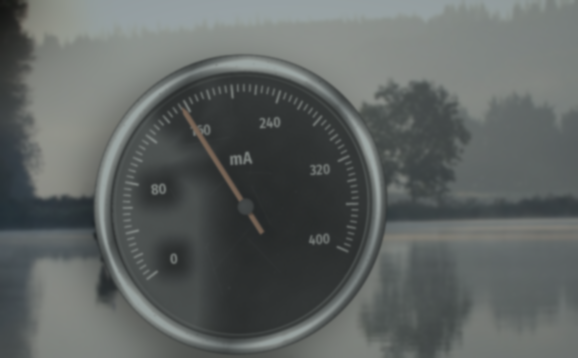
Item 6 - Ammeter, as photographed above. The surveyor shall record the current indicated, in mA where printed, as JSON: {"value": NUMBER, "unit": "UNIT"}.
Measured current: {"value": 155, "unit": "mA"}
